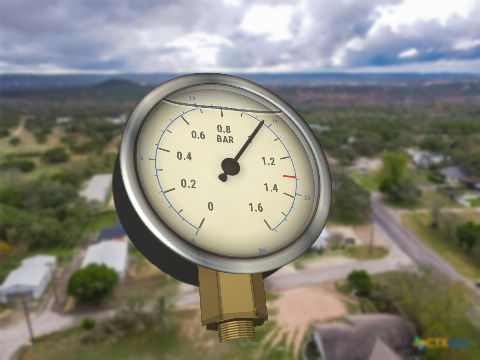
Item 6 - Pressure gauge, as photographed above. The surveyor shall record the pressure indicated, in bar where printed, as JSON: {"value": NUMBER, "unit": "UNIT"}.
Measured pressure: {"value": 1, "unit": "bar"}
